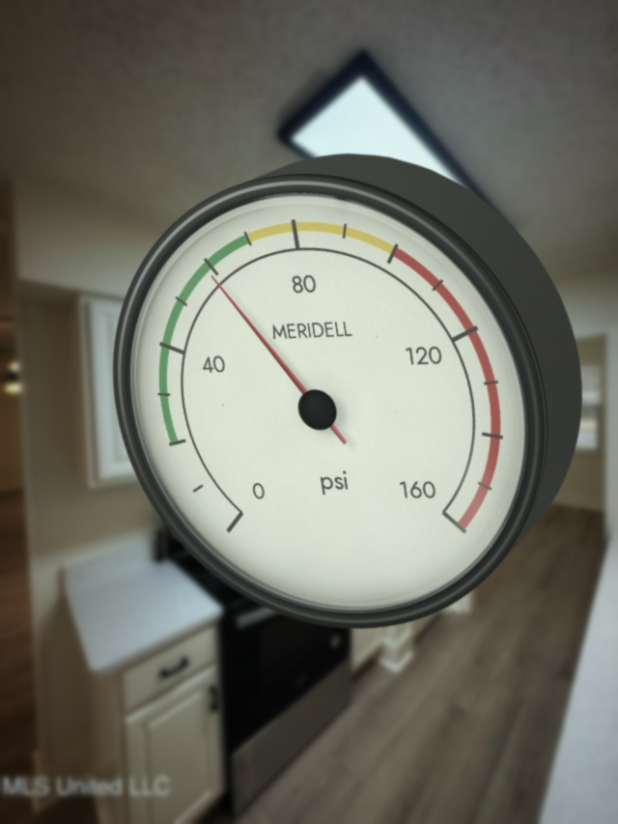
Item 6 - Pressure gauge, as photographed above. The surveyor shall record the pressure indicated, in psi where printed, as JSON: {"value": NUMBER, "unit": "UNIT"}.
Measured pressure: {"value": 60, "unit": "psi"}
